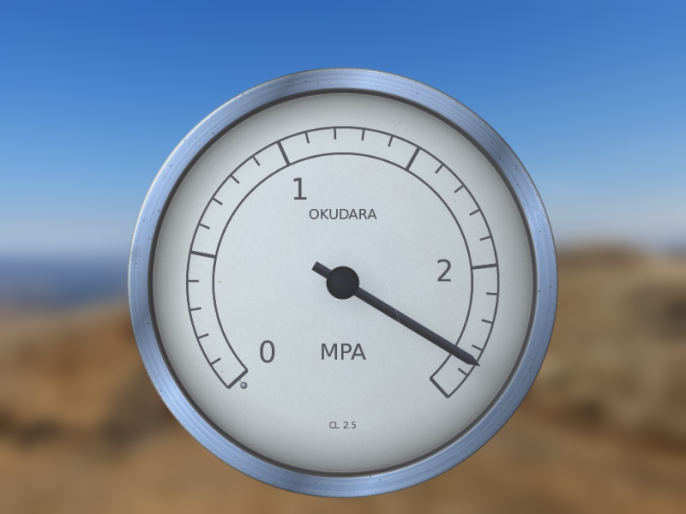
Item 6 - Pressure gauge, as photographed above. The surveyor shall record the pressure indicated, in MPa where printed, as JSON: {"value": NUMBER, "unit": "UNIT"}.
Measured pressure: {"value": 2.35, "unit": "MPa"}
